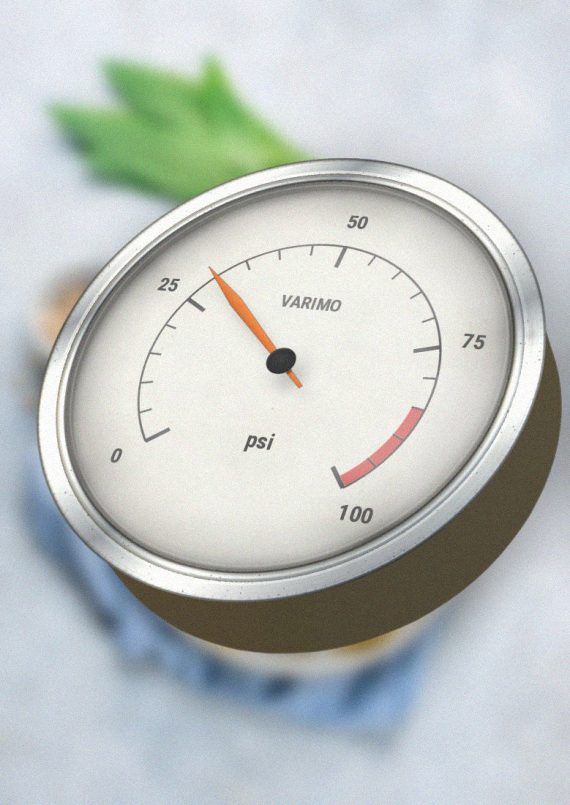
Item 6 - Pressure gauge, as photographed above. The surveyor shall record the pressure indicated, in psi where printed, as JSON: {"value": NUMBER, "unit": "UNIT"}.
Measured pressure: {"value": 30, "unit": "psi"}
